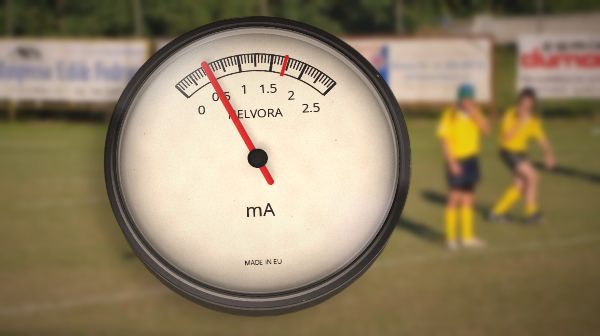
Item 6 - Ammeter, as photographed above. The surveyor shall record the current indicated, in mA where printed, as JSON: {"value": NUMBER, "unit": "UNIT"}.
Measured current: {"value": 0.5, "unit": "mA"}
